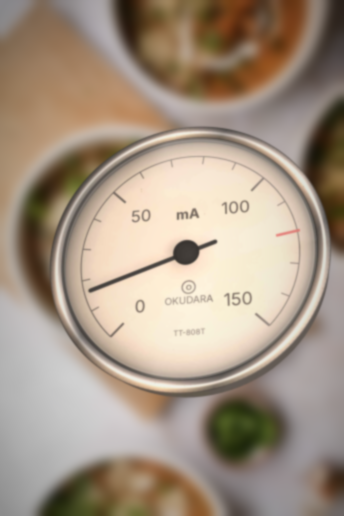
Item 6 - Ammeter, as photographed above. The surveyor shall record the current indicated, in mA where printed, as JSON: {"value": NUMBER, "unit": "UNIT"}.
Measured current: {"value": 15, "unit": "mA"}
